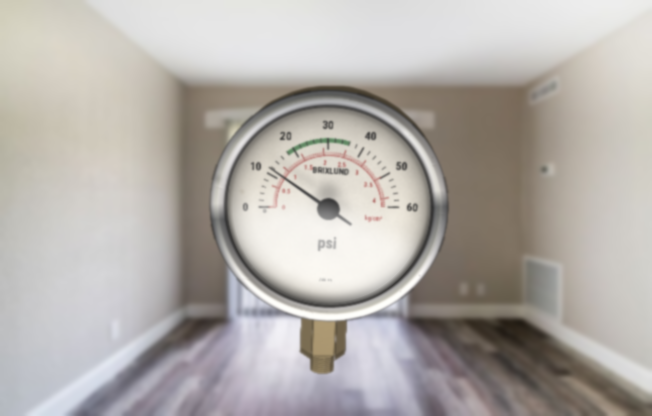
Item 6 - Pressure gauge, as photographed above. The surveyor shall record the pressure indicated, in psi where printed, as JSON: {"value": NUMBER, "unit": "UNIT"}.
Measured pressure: {"value": 12, "unit": "psi"}
